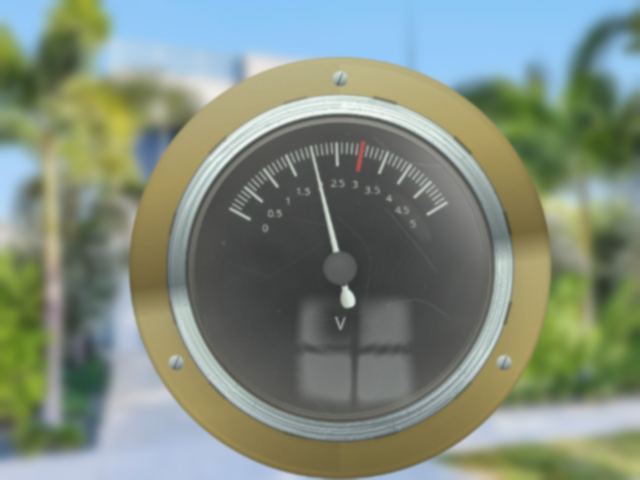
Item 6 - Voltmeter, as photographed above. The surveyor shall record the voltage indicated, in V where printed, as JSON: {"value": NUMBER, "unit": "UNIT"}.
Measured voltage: {"value": 2, "unit": "V"}
